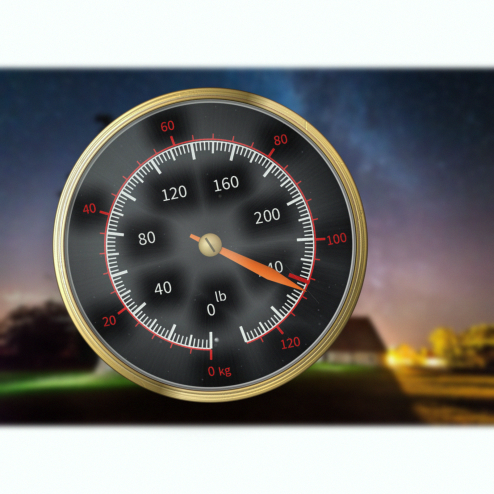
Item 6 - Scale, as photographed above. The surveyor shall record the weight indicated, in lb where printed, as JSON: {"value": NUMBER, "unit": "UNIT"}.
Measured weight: {"value": 244, "unit": "lb"}
